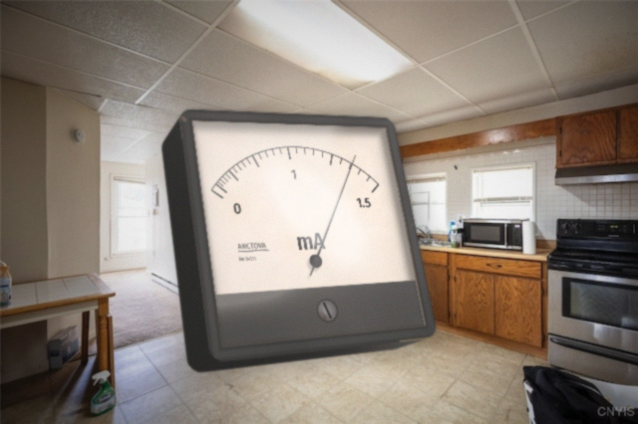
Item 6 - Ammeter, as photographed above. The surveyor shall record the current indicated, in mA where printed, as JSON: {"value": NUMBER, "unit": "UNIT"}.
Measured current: {"value": 1.35, "unit": "mA"}
